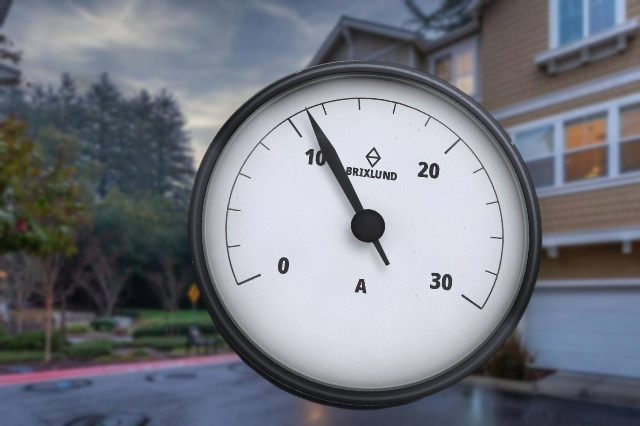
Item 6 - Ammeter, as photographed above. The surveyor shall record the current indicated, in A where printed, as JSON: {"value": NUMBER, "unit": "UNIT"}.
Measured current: {"value": 11, "unit": "A"}
